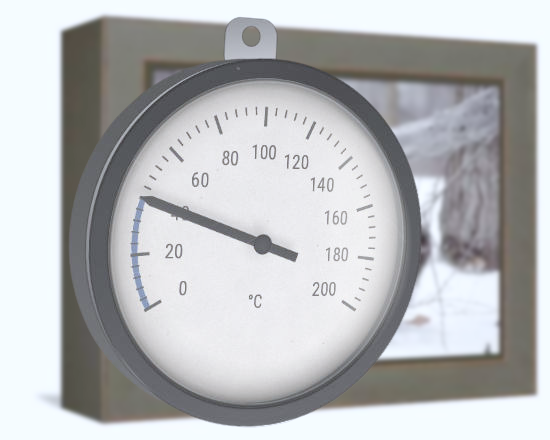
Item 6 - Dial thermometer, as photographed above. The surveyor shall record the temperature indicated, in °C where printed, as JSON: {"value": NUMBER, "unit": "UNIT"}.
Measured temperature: {"value": 40, "unit": "°C"}
